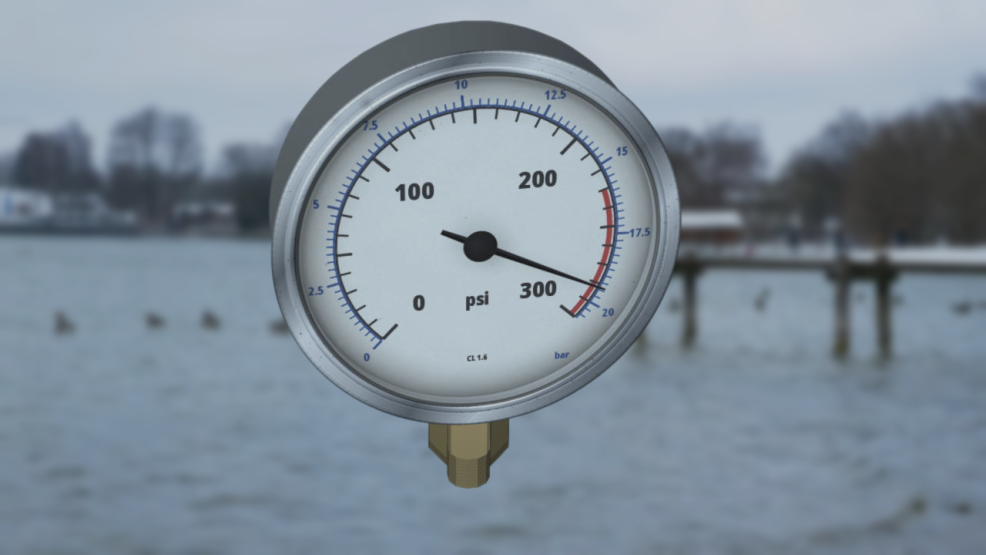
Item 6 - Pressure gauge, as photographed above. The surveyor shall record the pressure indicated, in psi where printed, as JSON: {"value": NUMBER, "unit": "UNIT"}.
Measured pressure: {"value": 280, "unit": "psi"}
